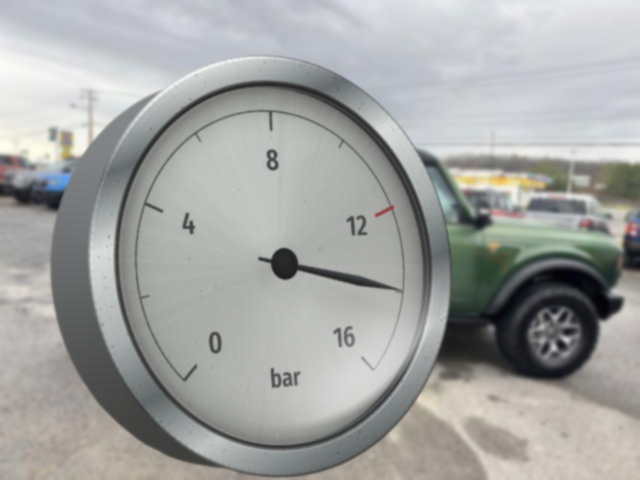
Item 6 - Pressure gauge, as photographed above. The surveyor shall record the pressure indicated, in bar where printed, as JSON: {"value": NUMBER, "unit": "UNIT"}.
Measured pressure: {"value": 14, "unit": "bar"}
